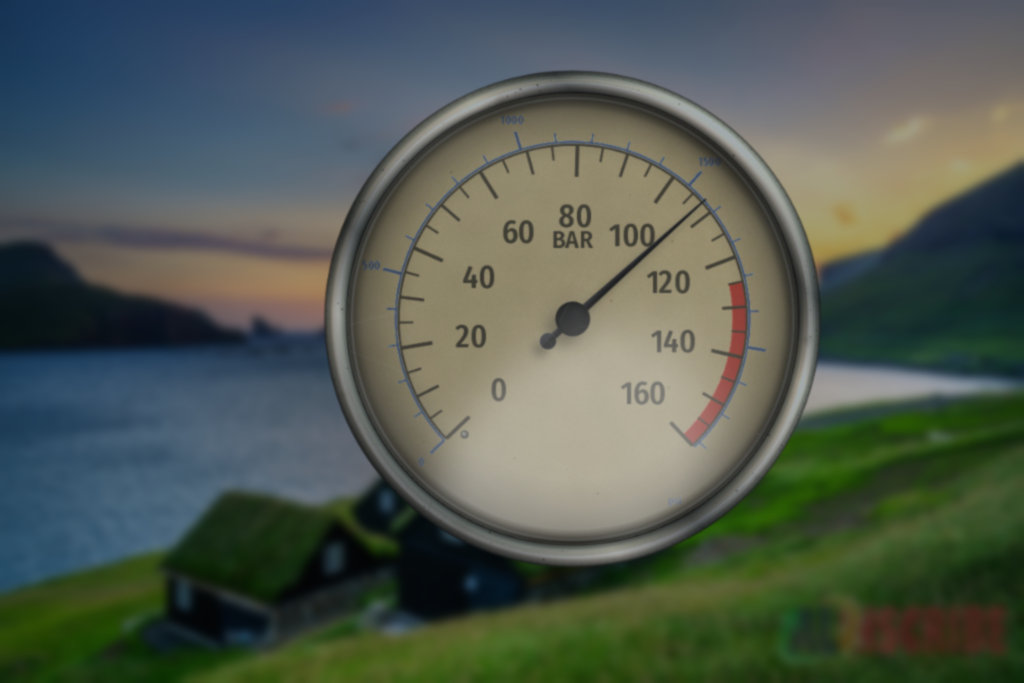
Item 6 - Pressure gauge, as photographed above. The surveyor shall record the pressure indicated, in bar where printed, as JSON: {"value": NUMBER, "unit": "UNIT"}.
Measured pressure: {"value": 107.5, "unit": "bar"}
